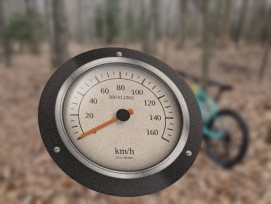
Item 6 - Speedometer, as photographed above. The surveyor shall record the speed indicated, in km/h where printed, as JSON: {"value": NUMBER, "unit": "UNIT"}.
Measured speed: {"value": 0, "unit": "km/h"}
